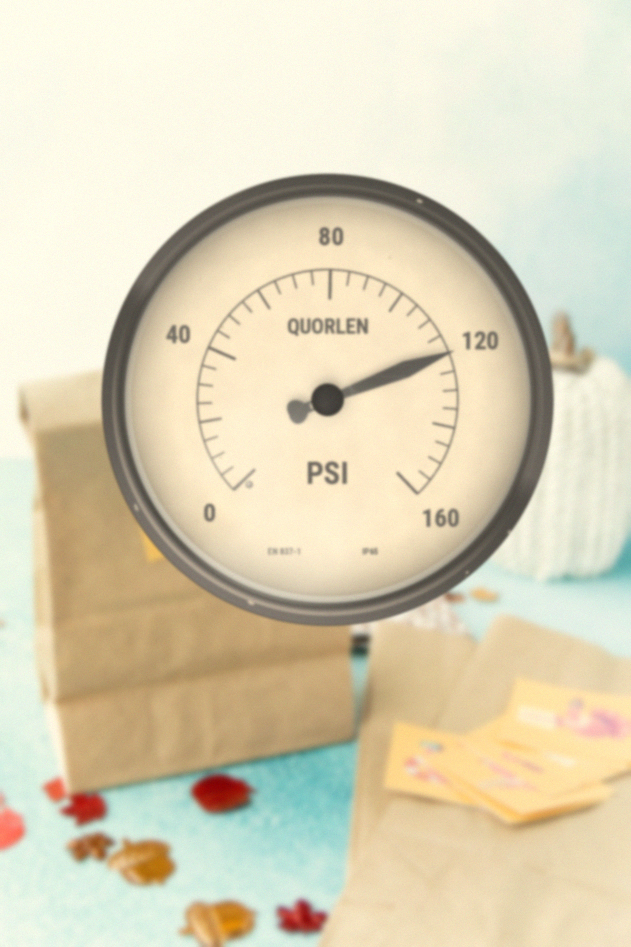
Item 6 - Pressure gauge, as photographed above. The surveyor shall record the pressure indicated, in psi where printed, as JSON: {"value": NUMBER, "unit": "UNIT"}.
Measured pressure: {"value": 120, "unit": "psi"}
